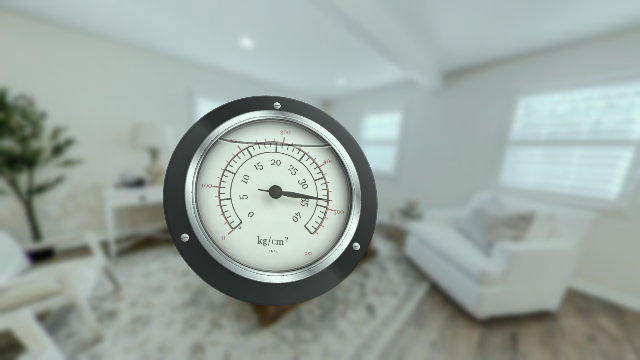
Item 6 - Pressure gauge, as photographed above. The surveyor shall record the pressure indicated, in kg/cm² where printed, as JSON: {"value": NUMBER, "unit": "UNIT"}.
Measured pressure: {"value": 34, "unit": "kg/cm²"}
